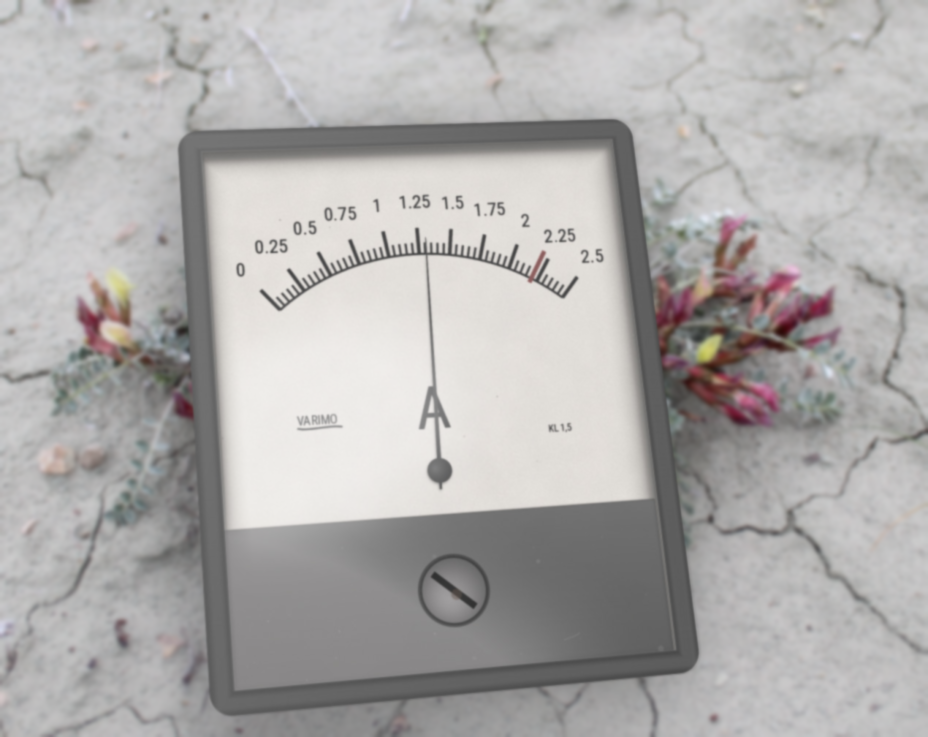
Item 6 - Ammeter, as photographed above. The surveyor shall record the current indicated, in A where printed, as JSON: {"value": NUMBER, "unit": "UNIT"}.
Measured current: {"value": 1.3, "unit": "A"}
